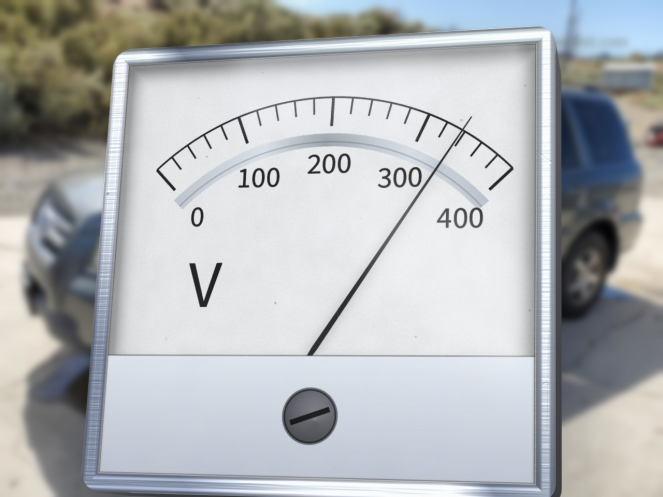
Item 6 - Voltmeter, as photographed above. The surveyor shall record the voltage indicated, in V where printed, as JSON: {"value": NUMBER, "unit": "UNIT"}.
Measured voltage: {"value": 340, "unit": "V"}
